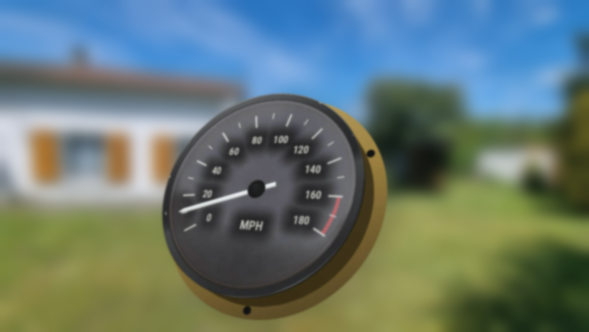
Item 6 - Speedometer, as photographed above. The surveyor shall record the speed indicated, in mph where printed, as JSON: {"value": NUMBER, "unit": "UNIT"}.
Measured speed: {"value": 10, "unit": "mph"}
